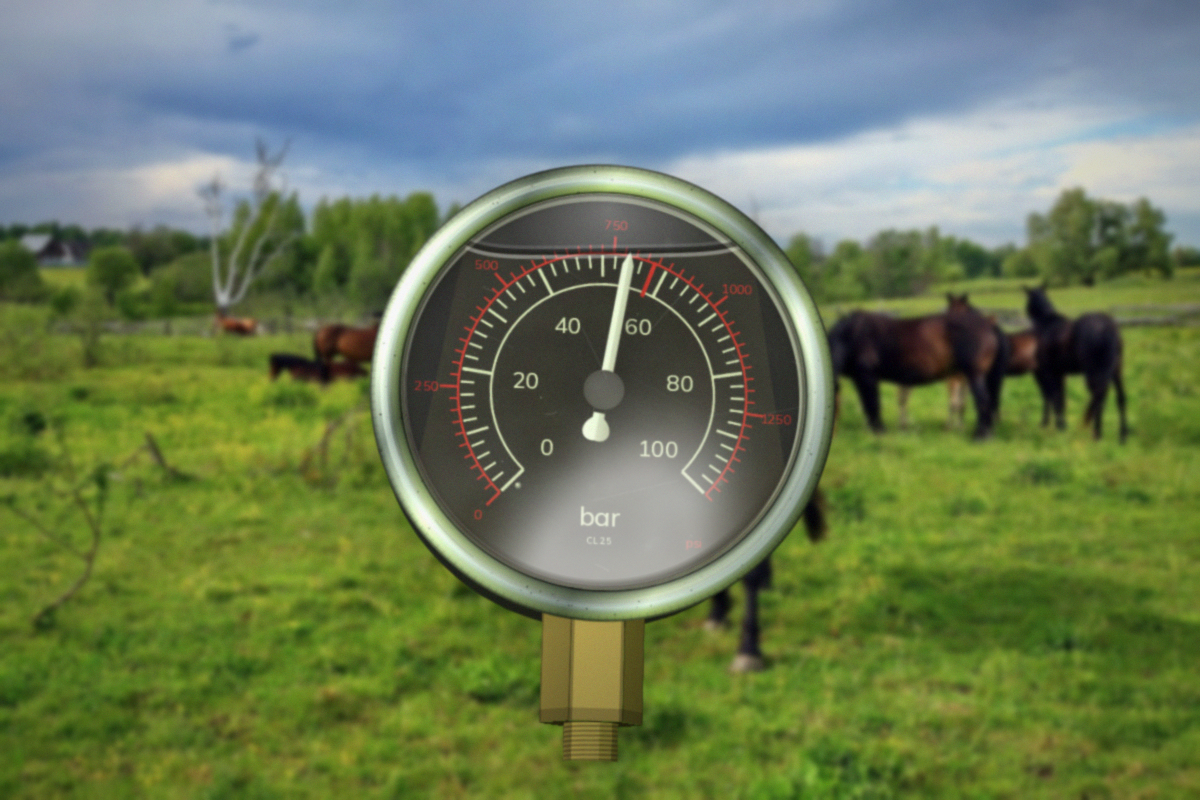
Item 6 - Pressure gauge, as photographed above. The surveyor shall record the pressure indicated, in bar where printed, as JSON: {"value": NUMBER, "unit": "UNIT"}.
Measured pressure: {"value": 54, "unit": "bar"}
